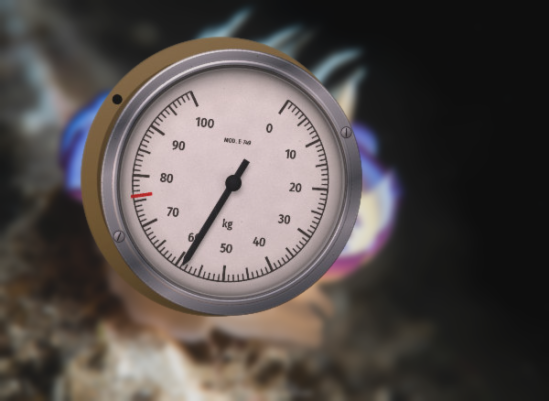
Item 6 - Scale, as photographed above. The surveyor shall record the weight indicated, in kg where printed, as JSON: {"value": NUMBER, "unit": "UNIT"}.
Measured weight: {"value": 59, "unit": "kg"}
